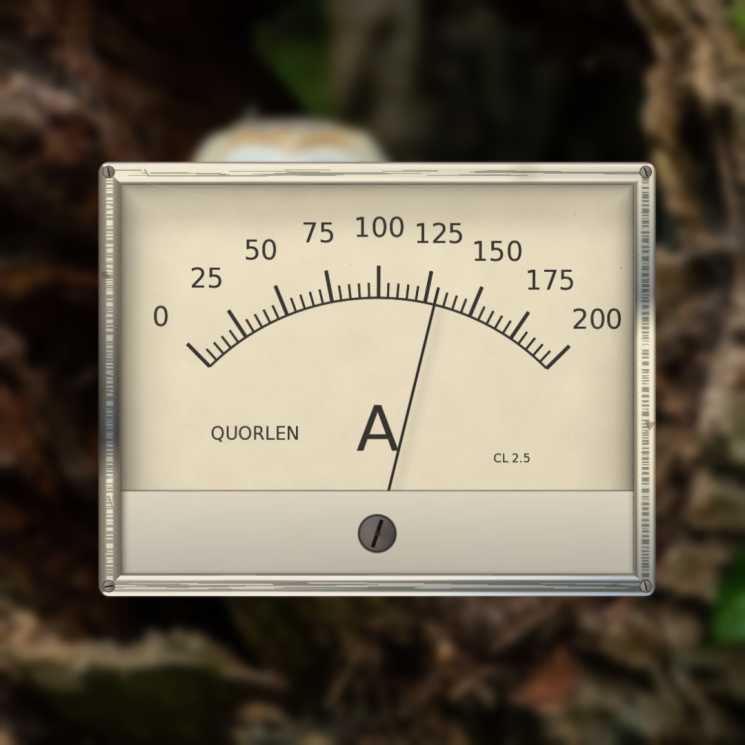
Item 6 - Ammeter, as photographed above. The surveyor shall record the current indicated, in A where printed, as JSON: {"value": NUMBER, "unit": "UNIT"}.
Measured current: {"value": 130, "unit": "A"}
